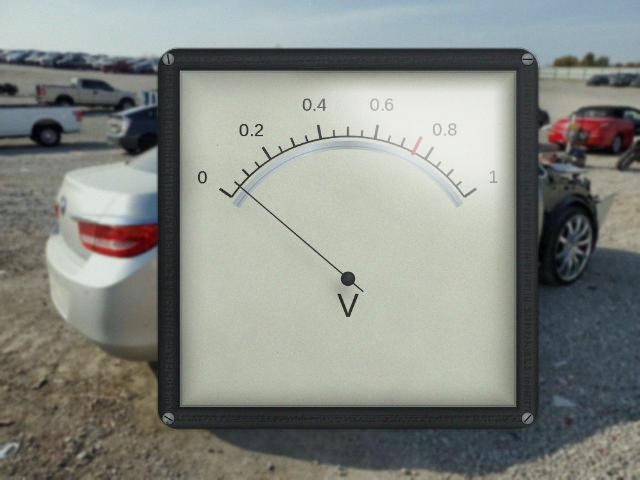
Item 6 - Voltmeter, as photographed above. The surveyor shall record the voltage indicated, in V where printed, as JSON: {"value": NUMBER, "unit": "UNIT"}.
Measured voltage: {"value": 0.05, "unit": "V"}
